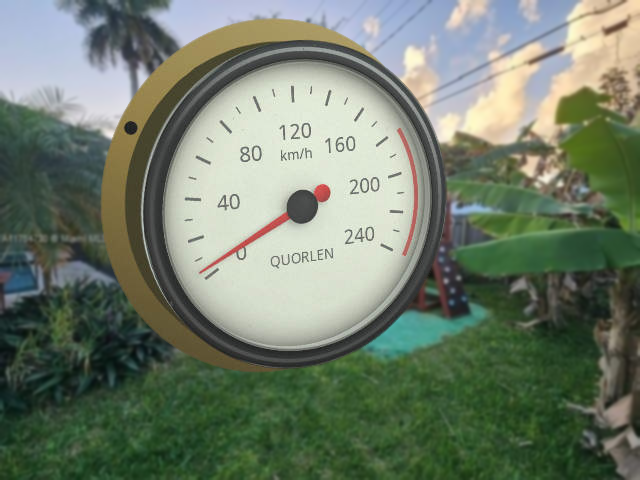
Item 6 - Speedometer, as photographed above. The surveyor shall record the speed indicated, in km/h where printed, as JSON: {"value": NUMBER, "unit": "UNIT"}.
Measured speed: {"value": 5, "unit": "km/h"}
